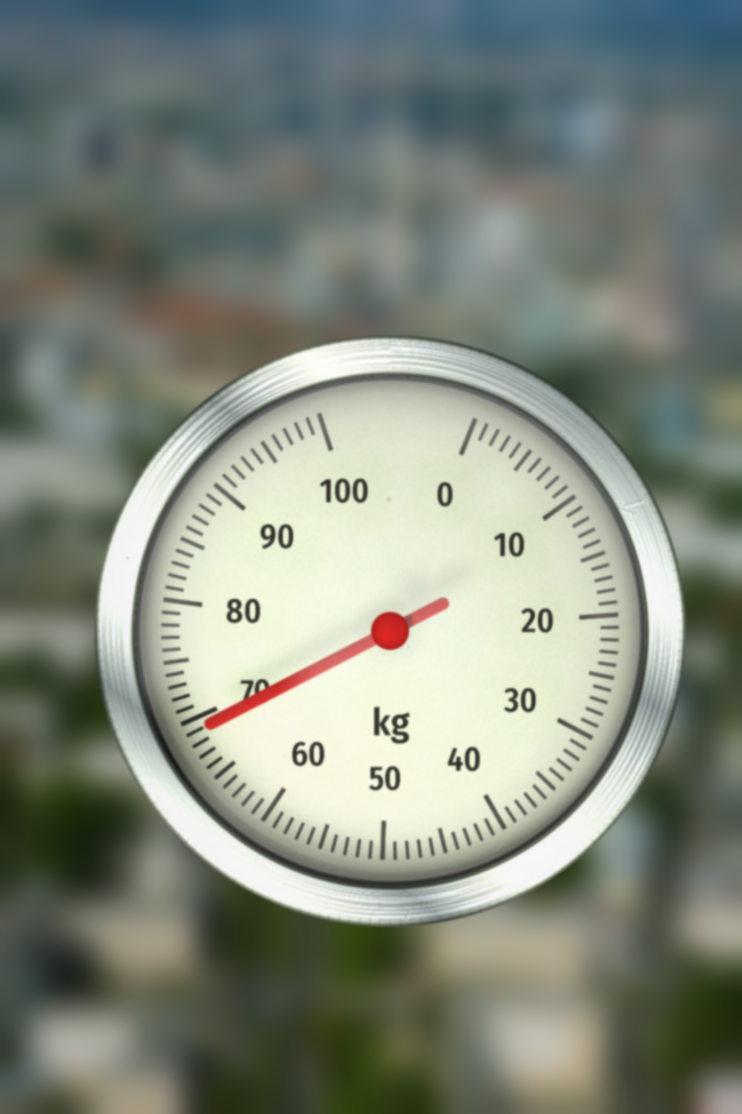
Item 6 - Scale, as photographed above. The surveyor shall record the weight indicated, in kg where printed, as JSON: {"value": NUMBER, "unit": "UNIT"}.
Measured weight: {"value": 69, "unit": "kg"}
